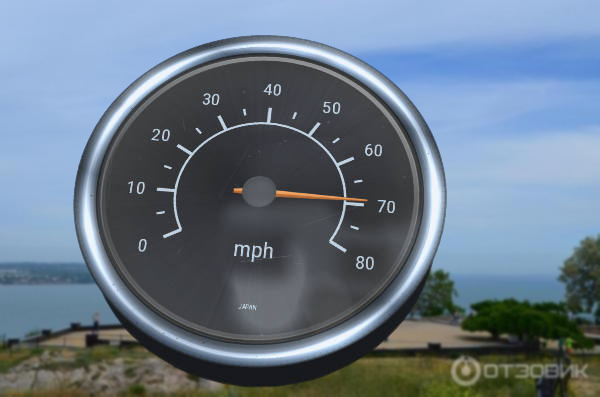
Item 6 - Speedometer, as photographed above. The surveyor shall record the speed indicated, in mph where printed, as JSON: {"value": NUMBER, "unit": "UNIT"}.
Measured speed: {"value": 70, "unit": "mph"}
